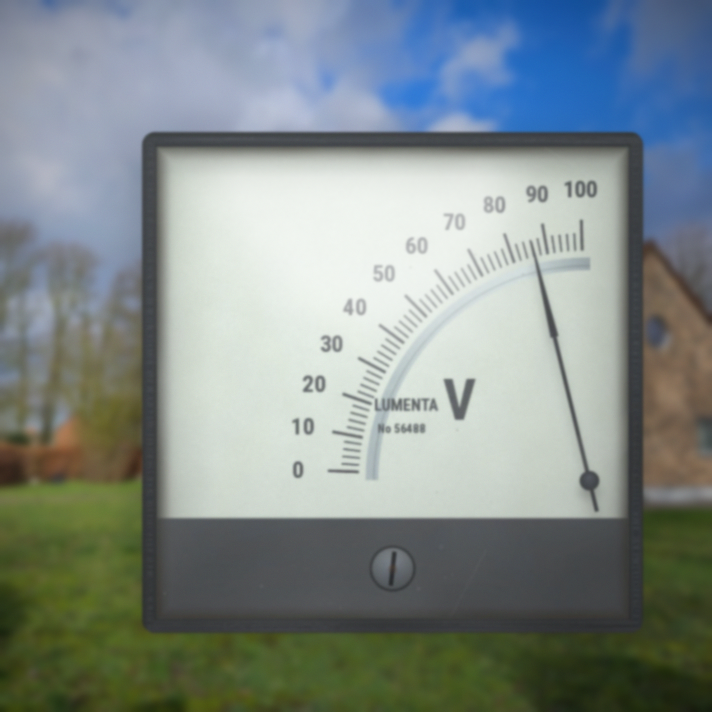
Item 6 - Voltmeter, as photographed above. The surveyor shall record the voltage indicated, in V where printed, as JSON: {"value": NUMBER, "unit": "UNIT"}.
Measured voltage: {"value": 86, "unit": "V"}
